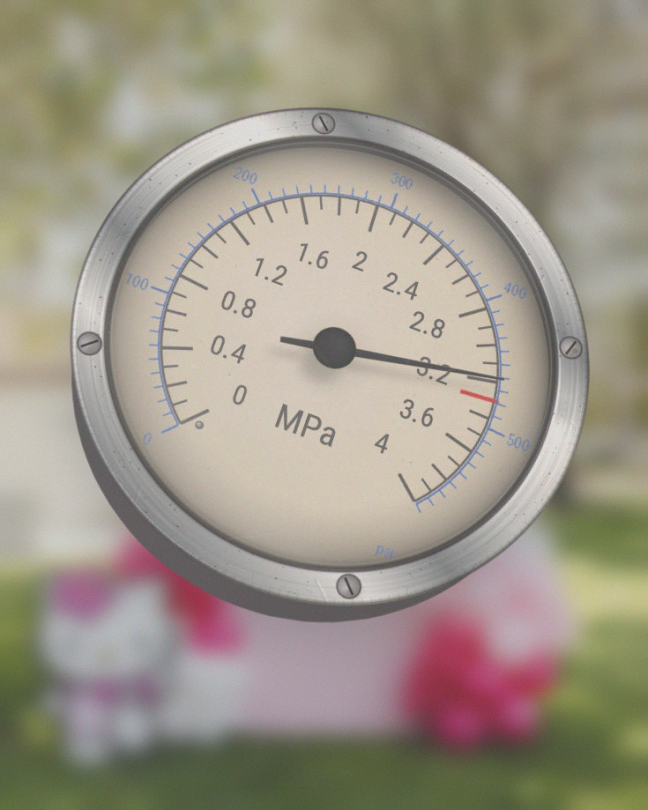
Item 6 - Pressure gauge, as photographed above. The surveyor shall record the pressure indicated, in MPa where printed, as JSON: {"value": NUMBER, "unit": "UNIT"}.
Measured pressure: {"value": 3.2, "unit": "MPa"}
